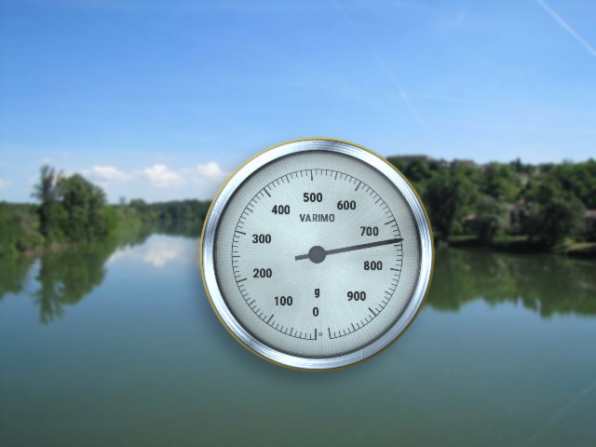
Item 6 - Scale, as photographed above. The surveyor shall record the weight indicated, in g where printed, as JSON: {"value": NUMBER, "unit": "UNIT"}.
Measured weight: {"value": 740, "unit": "g"}
